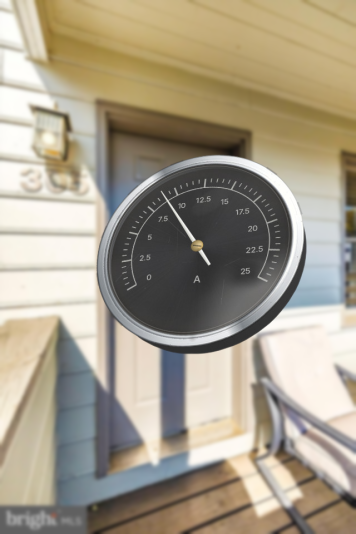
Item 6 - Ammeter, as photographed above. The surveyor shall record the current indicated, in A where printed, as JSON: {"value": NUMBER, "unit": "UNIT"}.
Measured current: {"value": 9, "unit": "A"}
